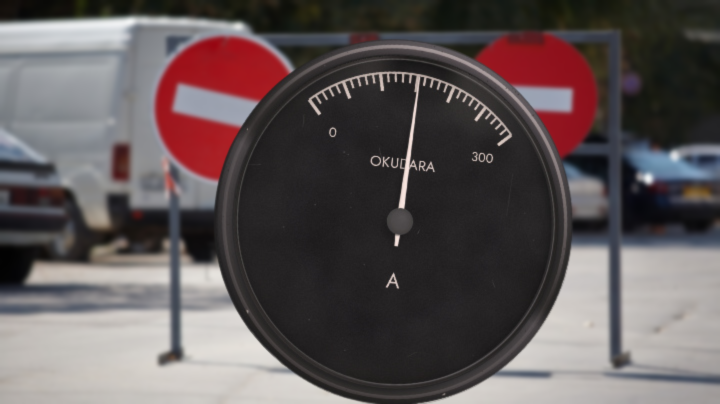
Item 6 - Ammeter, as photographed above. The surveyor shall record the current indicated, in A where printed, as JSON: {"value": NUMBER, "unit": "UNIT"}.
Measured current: {"value": 150, "unit": "A"}
